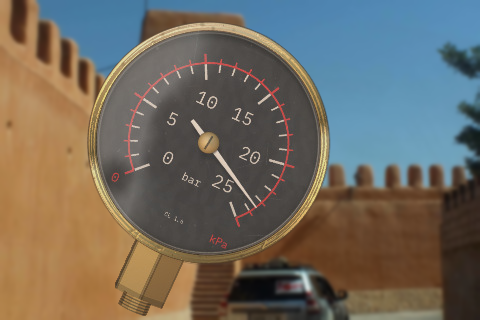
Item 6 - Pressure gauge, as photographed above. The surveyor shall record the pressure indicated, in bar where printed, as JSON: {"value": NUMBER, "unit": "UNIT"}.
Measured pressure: {"value": 23.5, "unit": "bar"}
